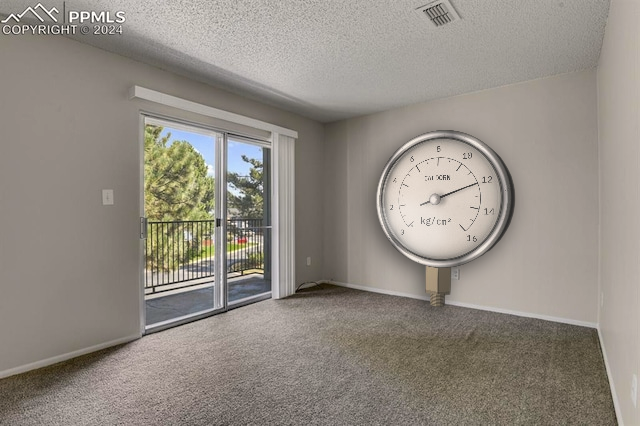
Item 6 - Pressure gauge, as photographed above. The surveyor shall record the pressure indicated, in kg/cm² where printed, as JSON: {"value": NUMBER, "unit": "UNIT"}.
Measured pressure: {"value": 12, "unit": "kg/cm²"}
